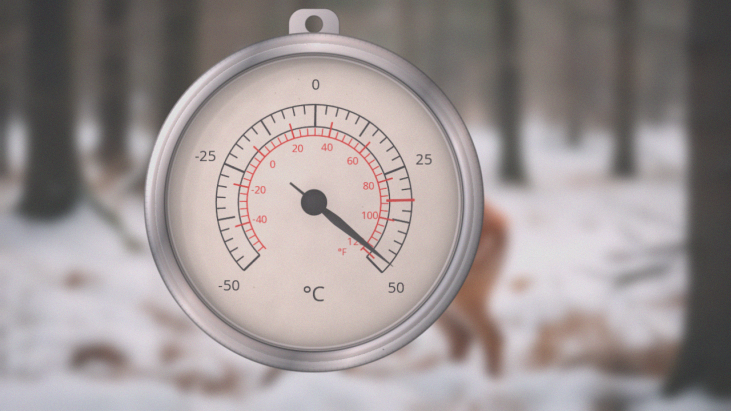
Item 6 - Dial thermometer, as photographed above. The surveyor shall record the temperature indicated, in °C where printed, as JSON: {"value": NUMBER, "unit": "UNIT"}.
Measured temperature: {"value": 47.5, "unit": "°C"}
